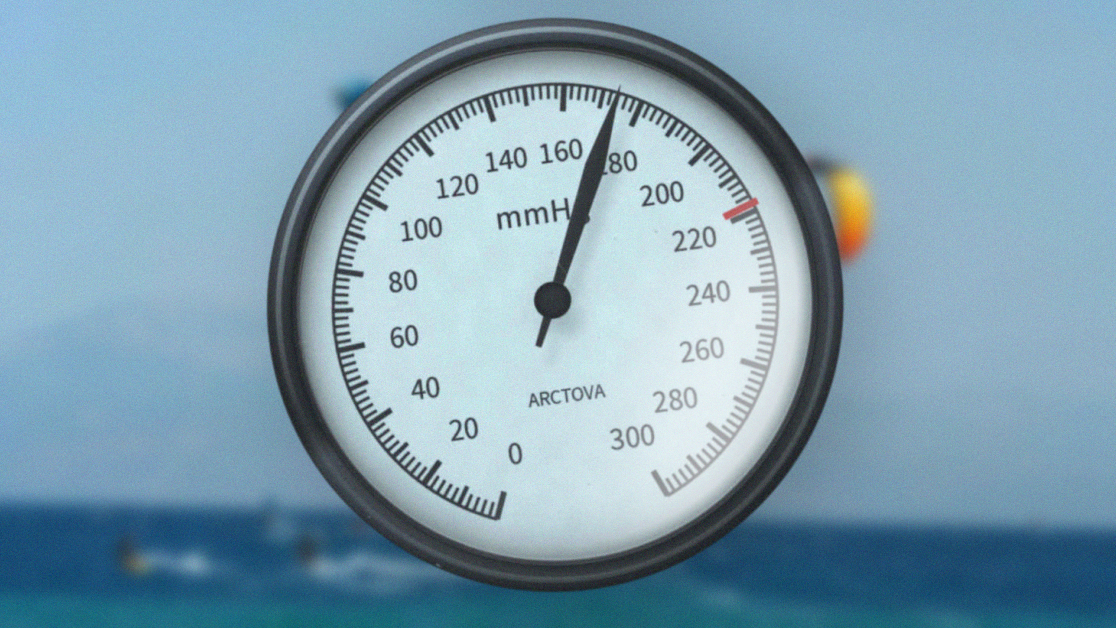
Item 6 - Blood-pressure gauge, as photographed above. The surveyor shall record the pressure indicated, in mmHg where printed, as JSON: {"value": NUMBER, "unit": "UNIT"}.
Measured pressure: {"value": 174, "unit": "mmHg"}
